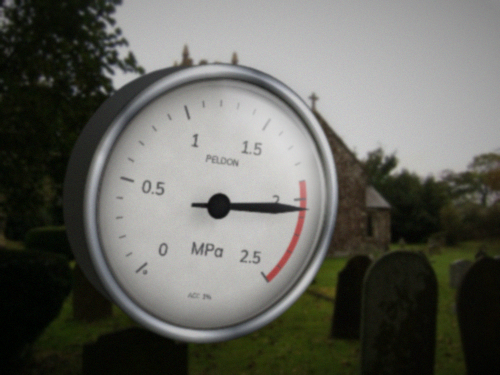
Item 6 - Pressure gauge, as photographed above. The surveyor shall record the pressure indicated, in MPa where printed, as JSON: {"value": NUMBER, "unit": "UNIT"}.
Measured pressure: {"value": 2.05, "unit": "MPa"}
